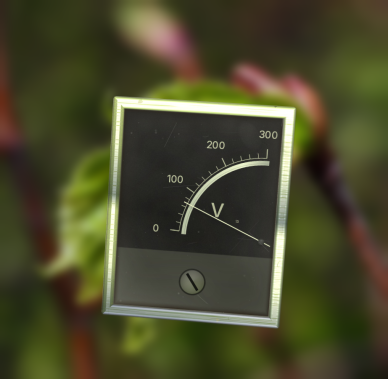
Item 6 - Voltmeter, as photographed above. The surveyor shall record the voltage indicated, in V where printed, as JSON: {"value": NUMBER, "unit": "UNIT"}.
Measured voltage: {"value": 70, "unit": "V"}
